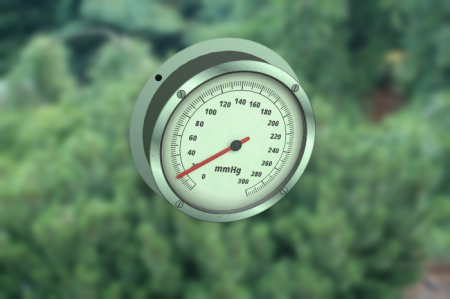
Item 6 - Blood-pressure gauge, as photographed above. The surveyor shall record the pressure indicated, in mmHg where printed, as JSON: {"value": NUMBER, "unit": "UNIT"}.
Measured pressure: {"value": 20, "unit": "mmHg"}
